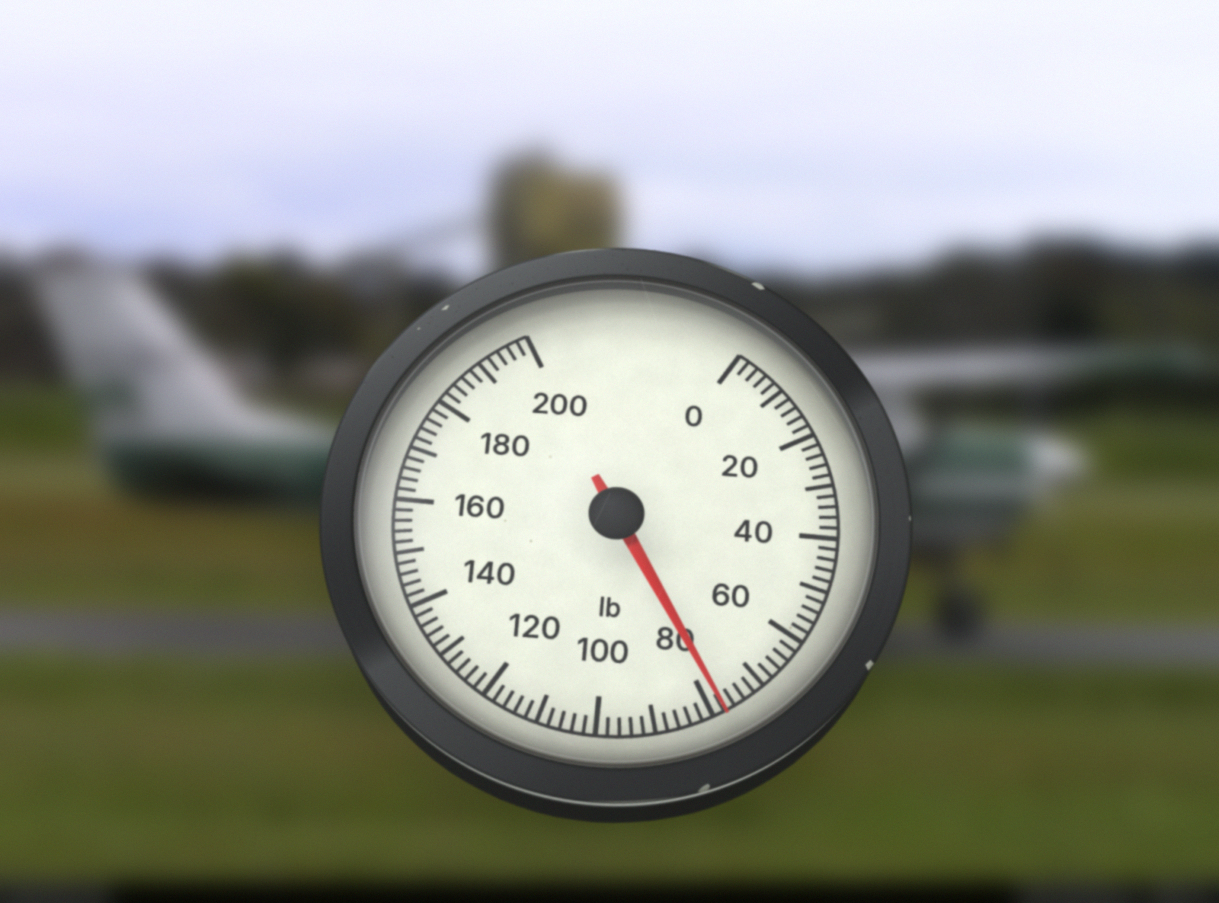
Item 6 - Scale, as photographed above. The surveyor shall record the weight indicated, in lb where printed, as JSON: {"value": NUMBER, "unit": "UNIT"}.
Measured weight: {"value": 78, "unit": "lb"}
